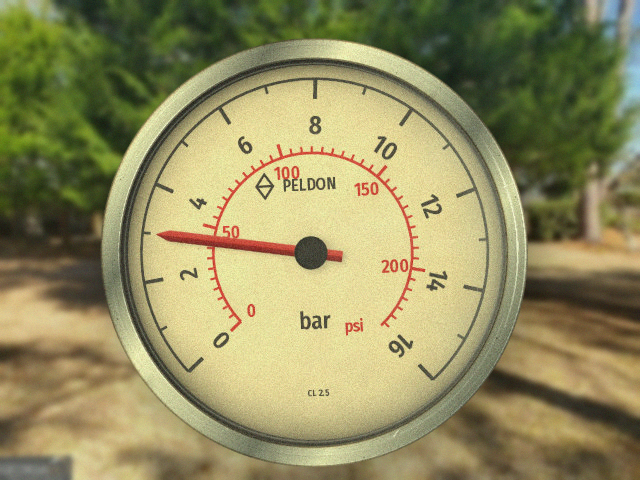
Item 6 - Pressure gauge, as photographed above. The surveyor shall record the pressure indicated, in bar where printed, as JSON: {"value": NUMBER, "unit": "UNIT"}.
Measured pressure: {"value": 3, "unit": "bar"}
